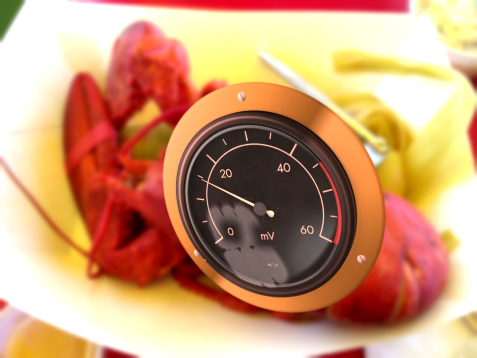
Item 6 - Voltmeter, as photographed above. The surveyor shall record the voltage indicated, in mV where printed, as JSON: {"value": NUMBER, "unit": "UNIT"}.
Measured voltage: {"value": 15, "unit": "mV"}
